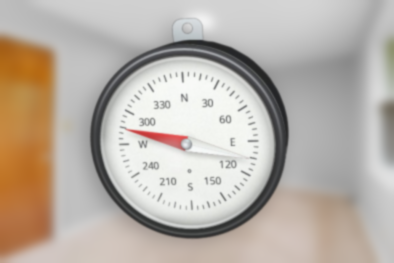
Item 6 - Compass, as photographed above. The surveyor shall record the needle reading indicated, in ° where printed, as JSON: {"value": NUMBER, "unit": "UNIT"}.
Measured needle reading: {"value": 285, "unit": "°"}
